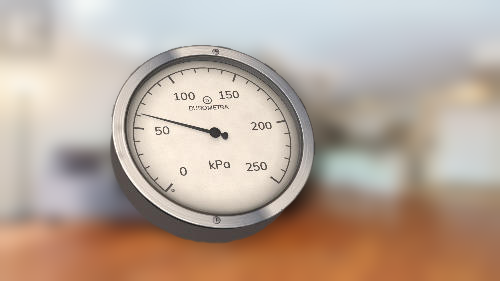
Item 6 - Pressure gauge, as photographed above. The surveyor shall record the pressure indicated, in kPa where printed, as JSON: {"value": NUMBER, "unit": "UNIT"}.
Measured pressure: {"value": 60, "unit": "kPa"}
